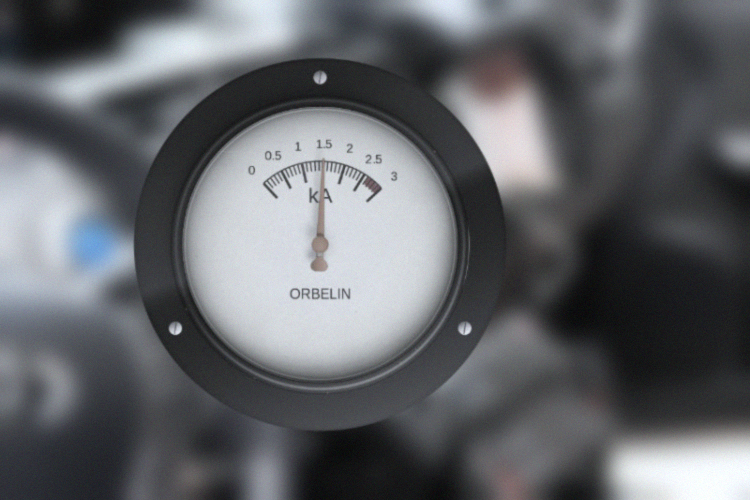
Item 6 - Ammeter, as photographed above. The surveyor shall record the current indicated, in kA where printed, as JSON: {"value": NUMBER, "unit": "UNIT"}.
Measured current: {"value": 1.5, "unit": "kA"}
